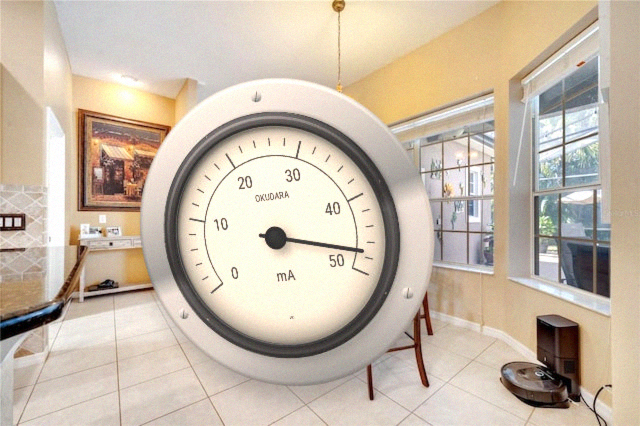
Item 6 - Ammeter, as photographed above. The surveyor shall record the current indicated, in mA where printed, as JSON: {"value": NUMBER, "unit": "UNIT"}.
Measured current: {"value": 47, "unit": "mA"}
